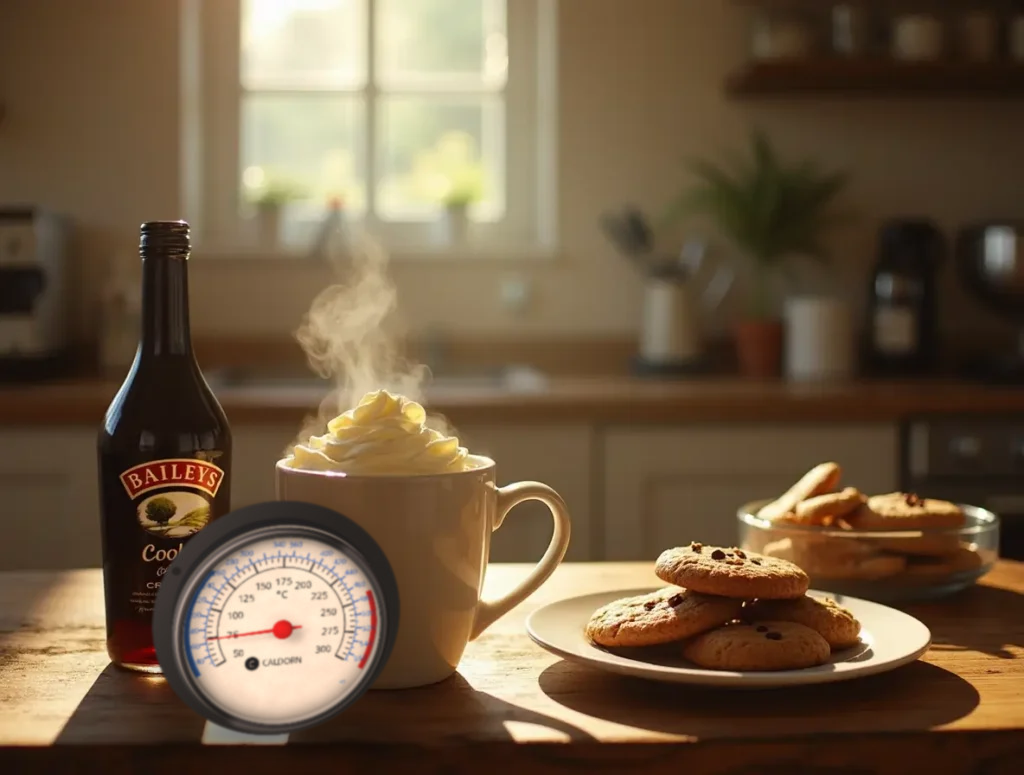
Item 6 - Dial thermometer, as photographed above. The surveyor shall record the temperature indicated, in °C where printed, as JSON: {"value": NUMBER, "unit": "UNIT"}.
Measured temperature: {"value": 75, "unit": "°C"}
